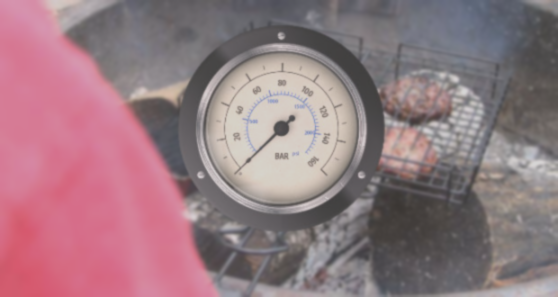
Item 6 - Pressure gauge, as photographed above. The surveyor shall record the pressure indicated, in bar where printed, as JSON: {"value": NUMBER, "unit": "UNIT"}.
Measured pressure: {"value": 0, "unit": "bar"}
